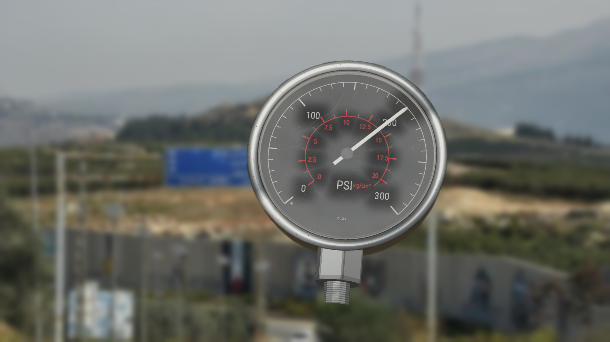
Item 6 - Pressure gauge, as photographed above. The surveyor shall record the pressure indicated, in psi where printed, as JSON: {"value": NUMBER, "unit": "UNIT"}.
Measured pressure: {"value": 200, "unit": "psi"}
